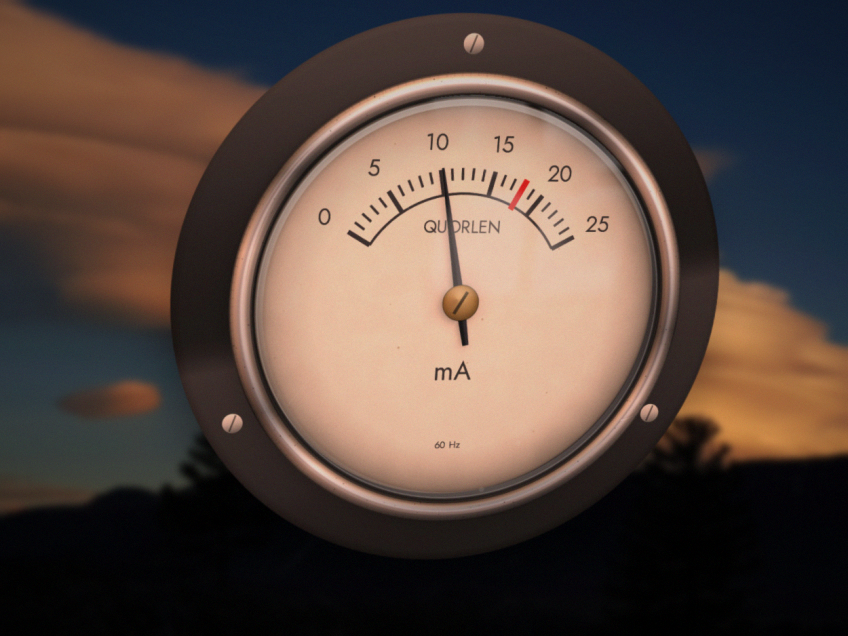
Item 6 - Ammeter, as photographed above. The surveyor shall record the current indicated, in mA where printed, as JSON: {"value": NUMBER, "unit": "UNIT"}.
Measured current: {"value": 10, "unit": "mA"}
